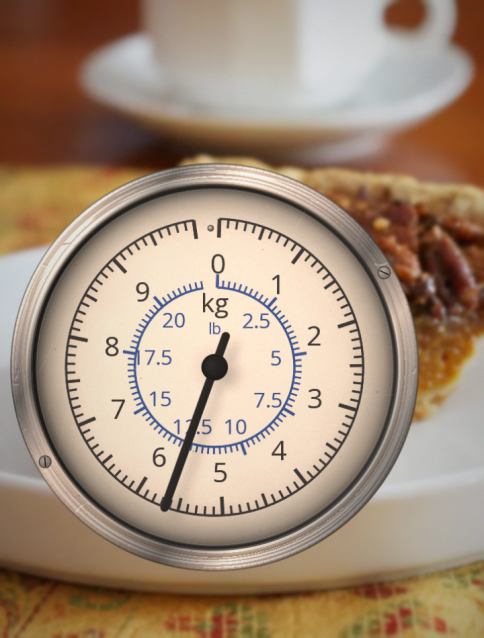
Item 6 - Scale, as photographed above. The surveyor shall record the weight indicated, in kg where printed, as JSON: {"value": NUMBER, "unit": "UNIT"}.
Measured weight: {"value": 5.65, "unit": "kg"}
